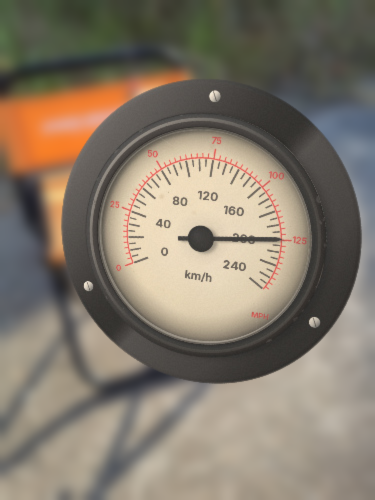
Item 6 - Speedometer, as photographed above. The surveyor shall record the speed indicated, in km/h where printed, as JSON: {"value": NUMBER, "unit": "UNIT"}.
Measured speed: {"value": 200, "unit": "km/h"}
